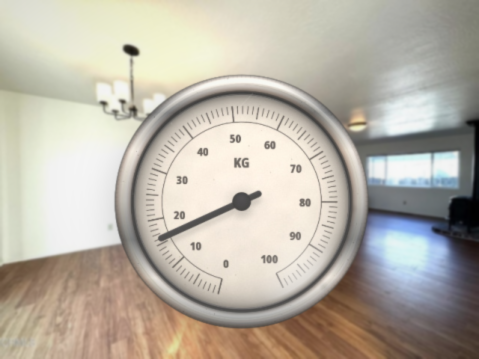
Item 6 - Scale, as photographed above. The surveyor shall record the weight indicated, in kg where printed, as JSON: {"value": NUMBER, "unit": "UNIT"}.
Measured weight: {"value": 16, "unit": "kg"}
